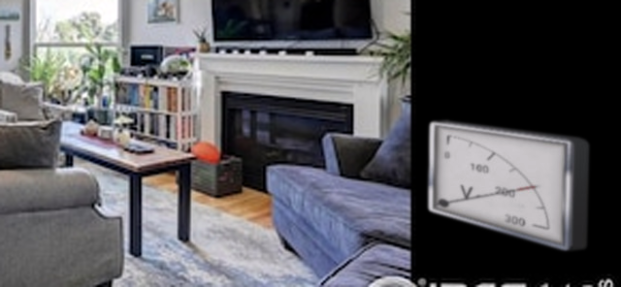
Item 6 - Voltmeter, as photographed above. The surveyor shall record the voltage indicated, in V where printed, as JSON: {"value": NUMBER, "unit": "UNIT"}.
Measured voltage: {"value": 200, "unit": "V"}
